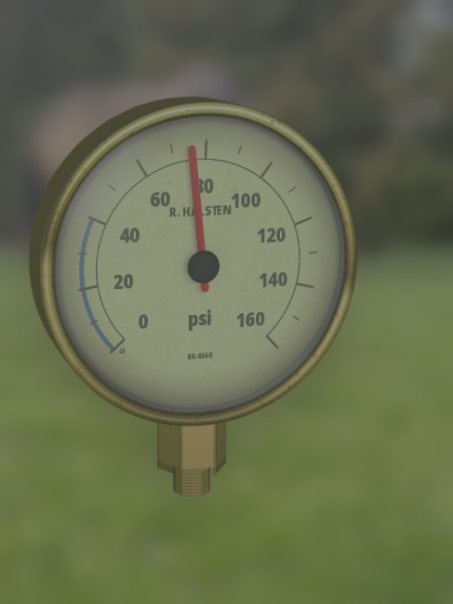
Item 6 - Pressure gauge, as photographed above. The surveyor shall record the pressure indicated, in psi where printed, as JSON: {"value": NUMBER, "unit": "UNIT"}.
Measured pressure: {"value": 75, "unit": "psi"}
